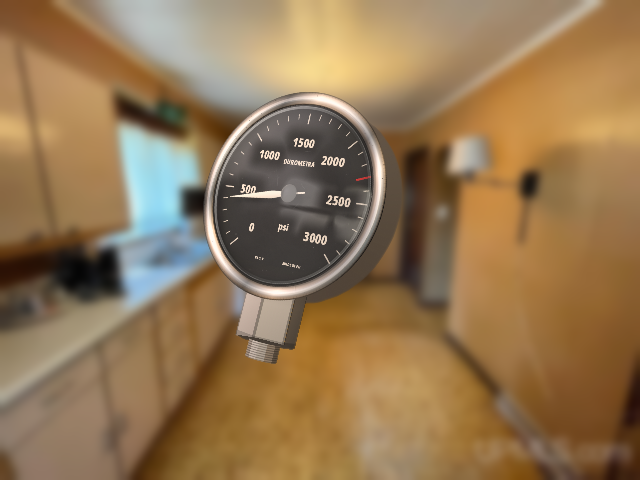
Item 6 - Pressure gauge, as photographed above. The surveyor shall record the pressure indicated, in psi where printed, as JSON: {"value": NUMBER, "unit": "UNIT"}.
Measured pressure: {"value": 400, "unit": "psi"}
